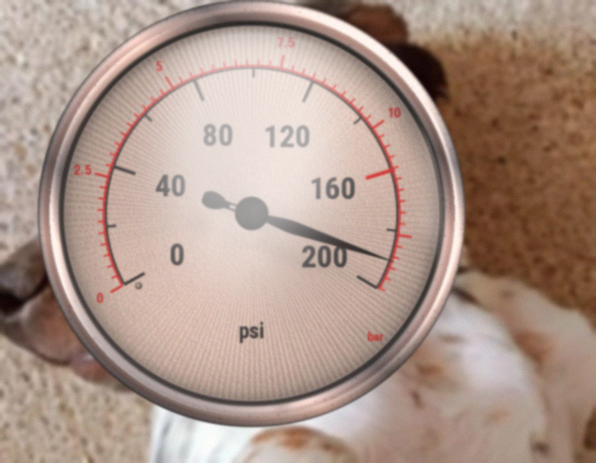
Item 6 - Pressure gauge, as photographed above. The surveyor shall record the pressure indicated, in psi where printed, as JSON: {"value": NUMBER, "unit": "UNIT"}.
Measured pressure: {"value": 190, "unit": "psi"}
